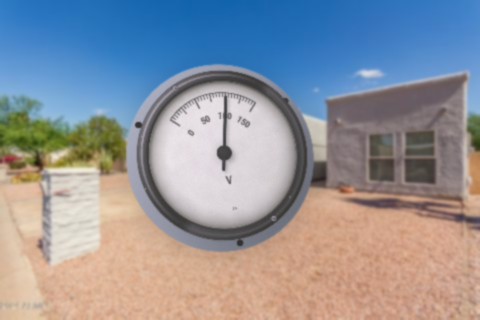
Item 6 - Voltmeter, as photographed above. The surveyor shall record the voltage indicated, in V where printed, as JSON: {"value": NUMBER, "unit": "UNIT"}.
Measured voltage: {"value": 100, "unit": "V"}
